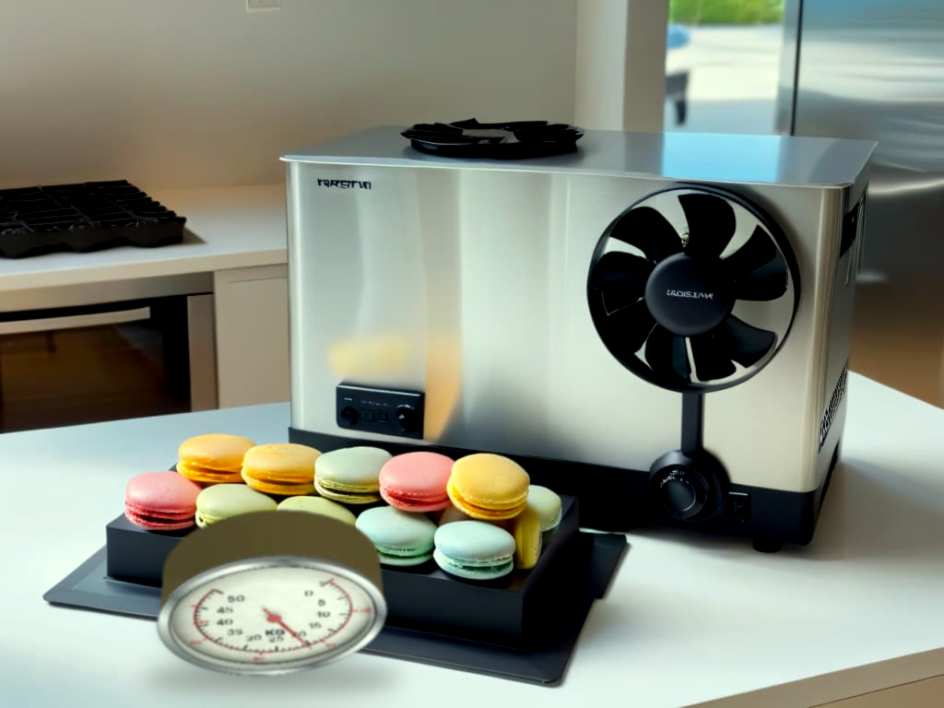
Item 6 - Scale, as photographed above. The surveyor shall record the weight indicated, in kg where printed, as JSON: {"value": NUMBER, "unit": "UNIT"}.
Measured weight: {"value": 20, "unit": "kg"}
